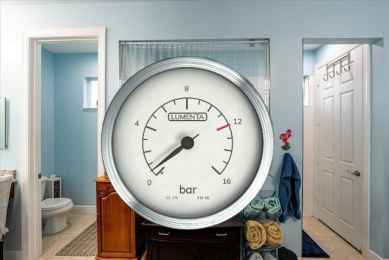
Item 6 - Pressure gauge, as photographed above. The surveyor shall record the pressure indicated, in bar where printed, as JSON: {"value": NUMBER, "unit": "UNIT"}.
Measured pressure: {"value": 0.5, "unit": "bar"}
